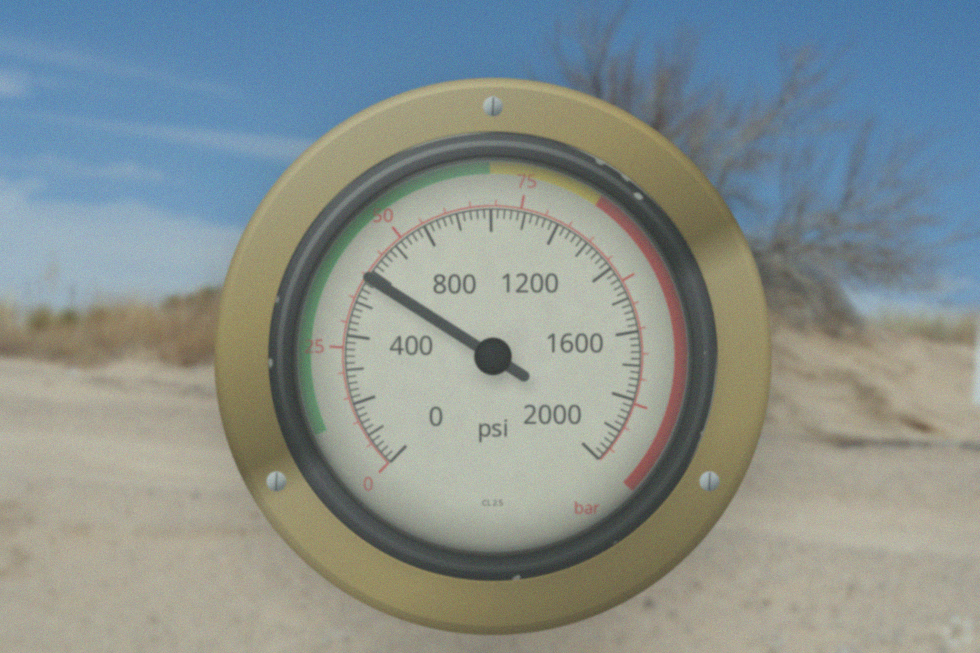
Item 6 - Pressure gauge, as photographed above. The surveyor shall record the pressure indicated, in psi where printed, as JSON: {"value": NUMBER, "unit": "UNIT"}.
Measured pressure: {"value": 580, "unit": "psi"}
